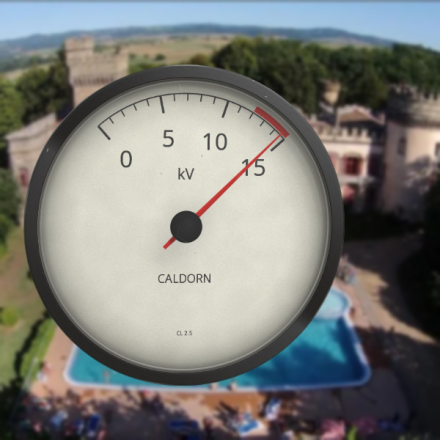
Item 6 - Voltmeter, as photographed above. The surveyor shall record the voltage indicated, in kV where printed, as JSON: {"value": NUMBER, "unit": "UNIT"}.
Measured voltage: {"value": 14.5, "unit": "kV"}
